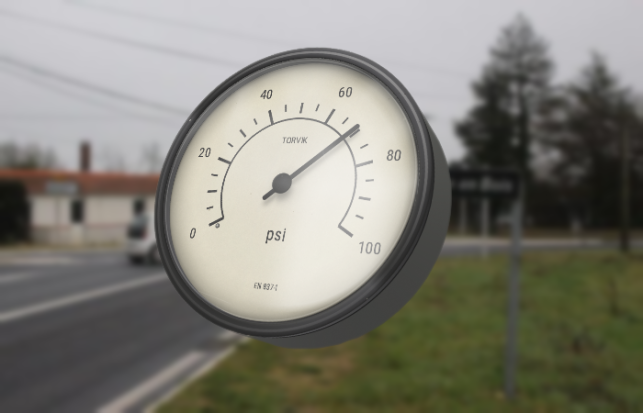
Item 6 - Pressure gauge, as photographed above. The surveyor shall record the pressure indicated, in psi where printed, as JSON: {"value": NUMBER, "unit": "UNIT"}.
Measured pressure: {"value": 70, "unit": "psi"}
